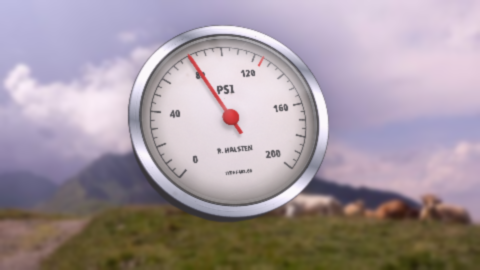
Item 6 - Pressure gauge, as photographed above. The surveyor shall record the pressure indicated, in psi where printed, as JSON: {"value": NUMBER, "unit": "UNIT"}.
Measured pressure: {"value": 80, "unit": "psi"}
